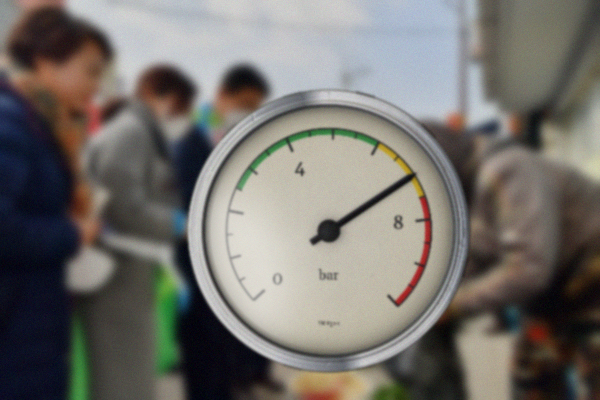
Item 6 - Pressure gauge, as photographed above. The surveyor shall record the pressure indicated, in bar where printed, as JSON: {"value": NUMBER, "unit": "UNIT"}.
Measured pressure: {"value": 7, "unit": "bar"}
